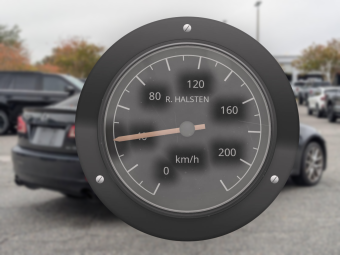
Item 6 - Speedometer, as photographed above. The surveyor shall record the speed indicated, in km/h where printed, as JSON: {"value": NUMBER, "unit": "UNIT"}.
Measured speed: {"value": 40, "unit": "km/h"}
